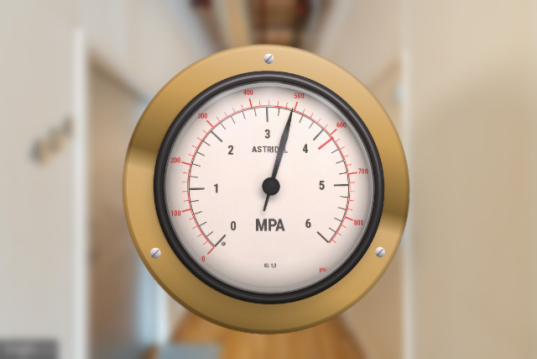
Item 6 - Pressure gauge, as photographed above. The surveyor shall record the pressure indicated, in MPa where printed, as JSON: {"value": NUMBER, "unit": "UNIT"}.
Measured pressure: {"value": 3.4, "unit": "MPa"}
